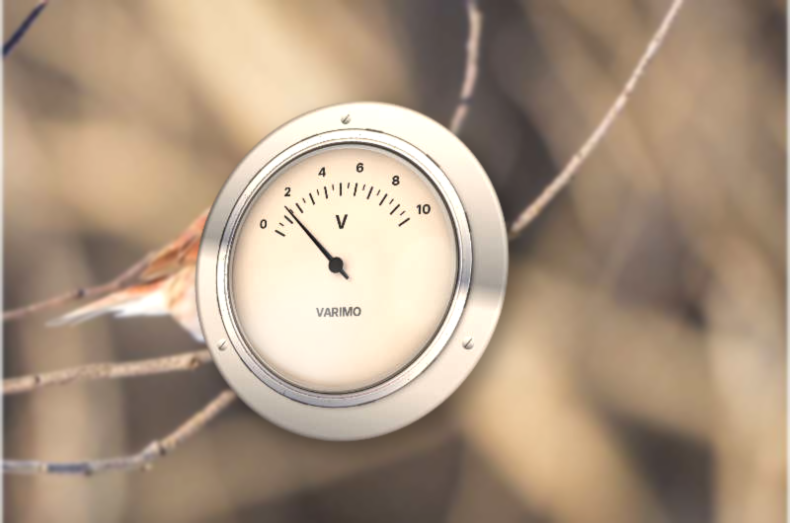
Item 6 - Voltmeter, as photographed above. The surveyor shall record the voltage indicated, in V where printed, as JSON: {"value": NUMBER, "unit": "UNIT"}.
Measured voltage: {"value": 1.5, "unit": "V"}
